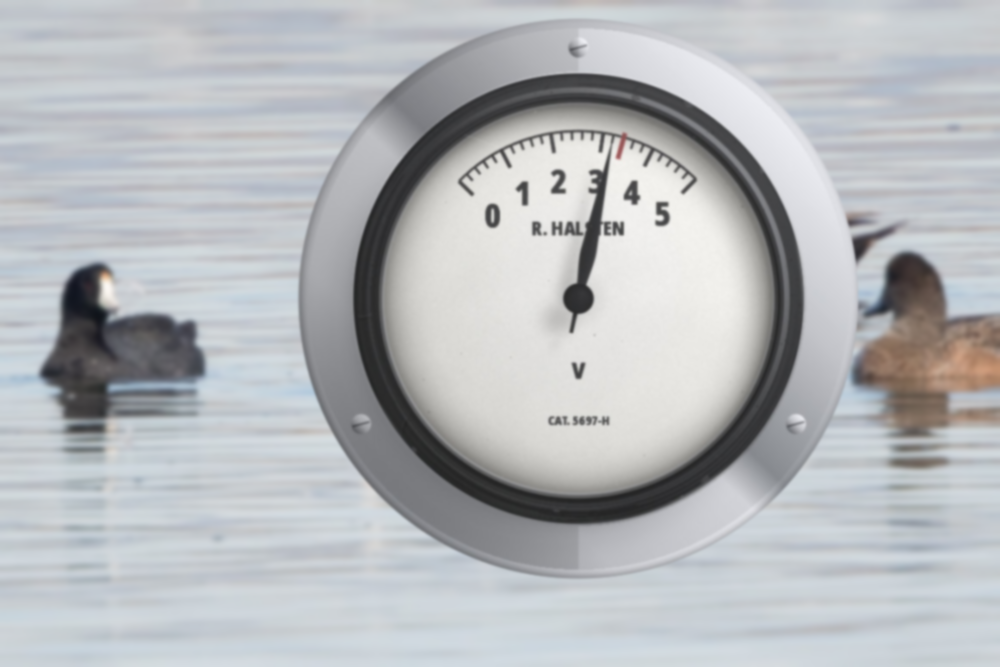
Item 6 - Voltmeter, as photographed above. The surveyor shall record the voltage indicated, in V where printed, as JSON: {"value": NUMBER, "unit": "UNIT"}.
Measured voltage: {"value": 3.2, "unit": "V"}
